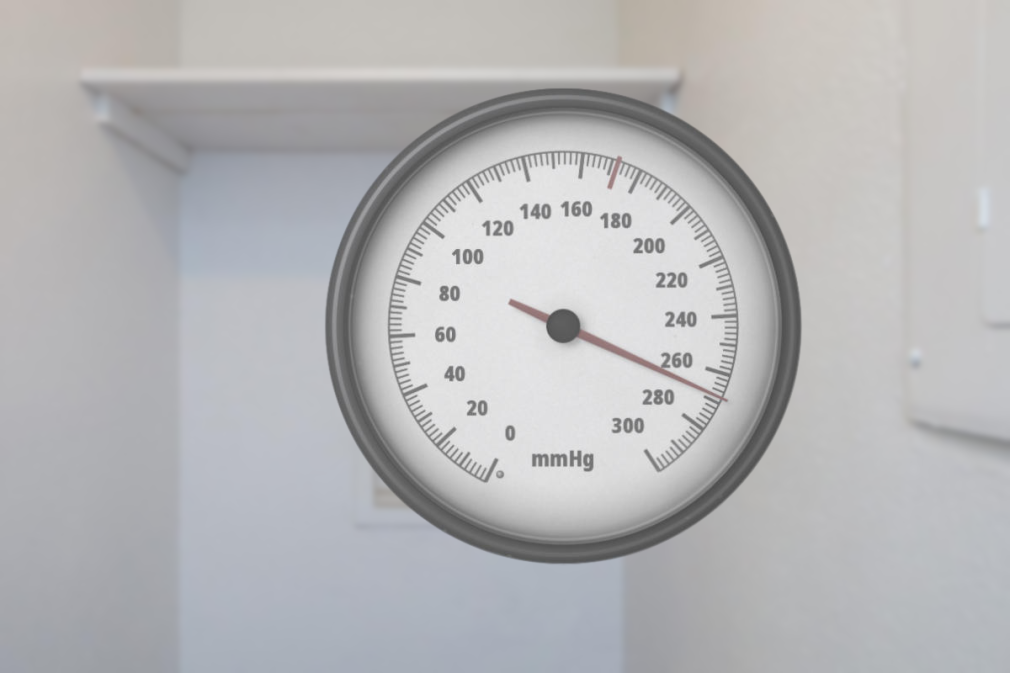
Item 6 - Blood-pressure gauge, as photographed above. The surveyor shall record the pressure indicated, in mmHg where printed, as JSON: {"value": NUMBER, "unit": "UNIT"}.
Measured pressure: {"value": 268, "unit": "mmHg"}
